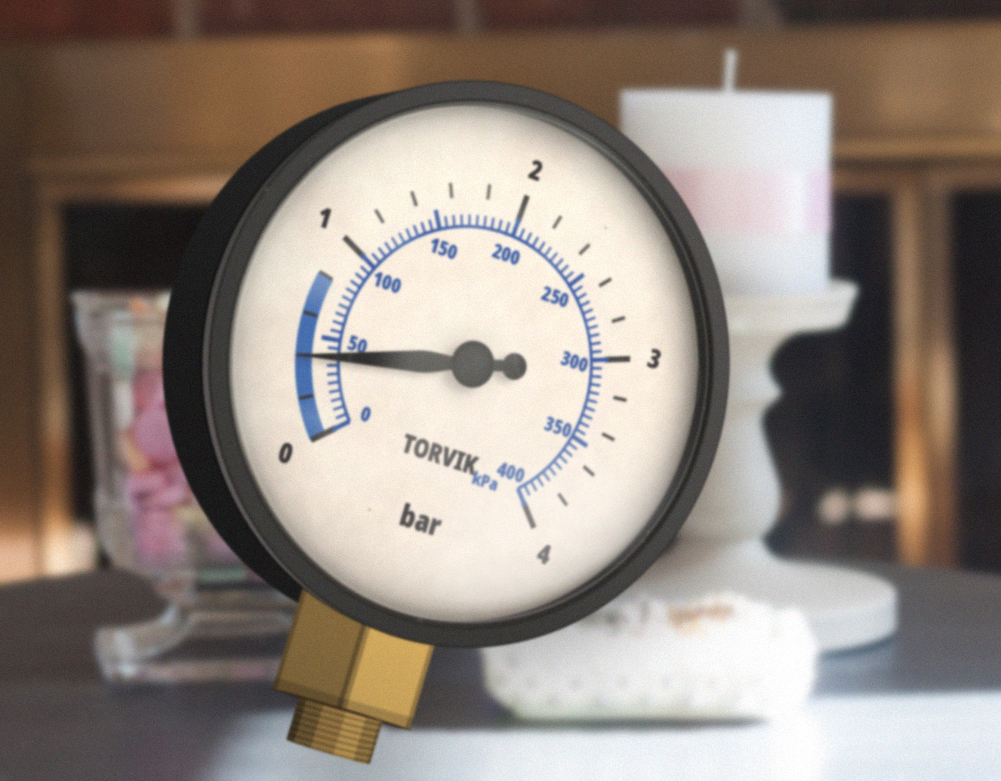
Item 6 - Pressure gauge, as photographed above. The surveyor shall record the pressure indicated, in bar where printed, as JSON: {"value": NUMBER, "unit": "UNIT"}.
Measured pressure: {"value": 0.4, "unit": "bar"}
